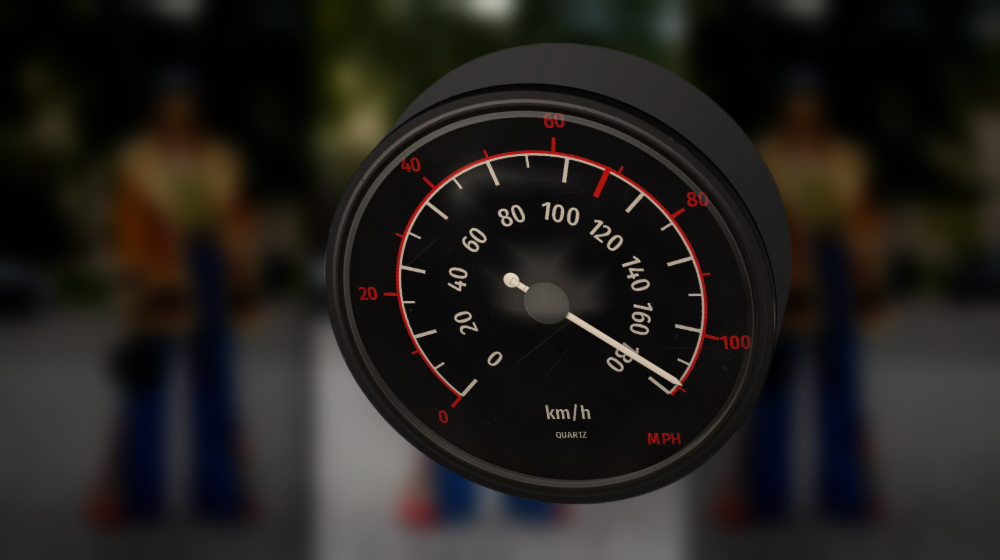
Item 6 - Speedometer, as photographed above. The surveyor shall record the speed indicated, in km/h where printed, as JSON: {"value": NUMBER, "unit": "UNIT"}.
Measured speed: {"value": 175, "unit": "km/h"}
